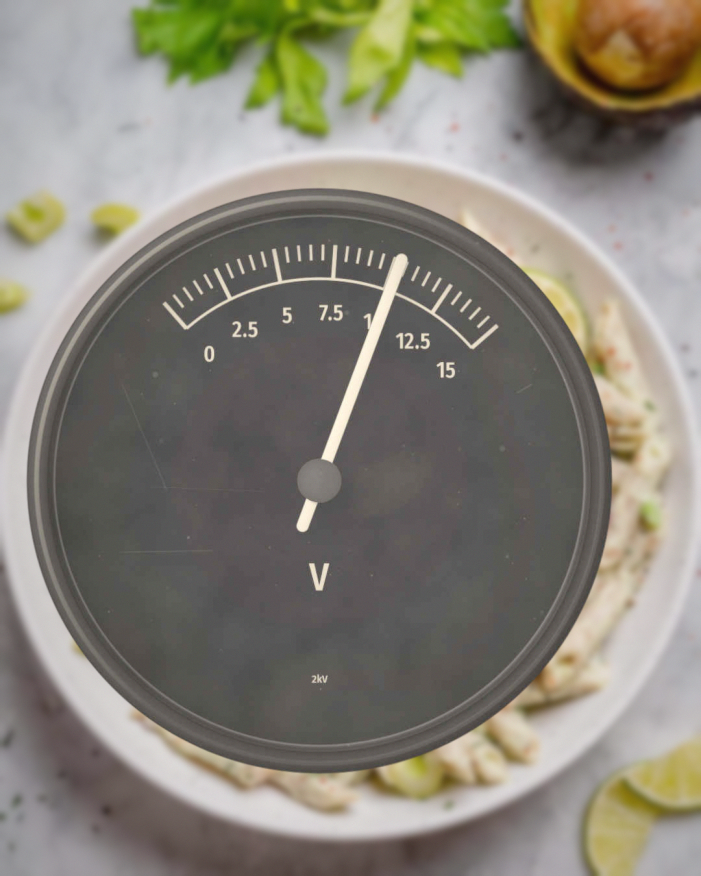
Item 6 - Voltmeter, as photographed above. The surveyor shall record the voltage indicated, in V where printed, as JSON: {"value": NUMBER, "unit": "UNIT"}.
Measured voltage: {"value": 10.25, "unit": "V"}
